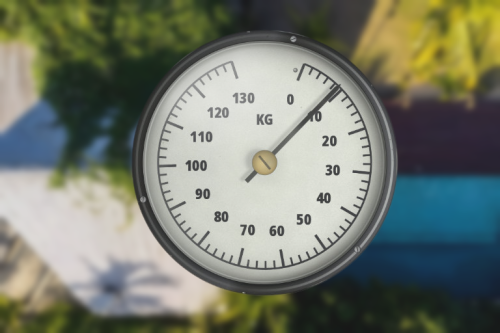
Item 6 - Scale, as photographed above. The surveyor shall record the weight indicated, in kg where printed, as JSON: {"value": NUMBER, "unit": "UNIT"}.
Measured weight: {"value": 9, "unit": "kg"}
